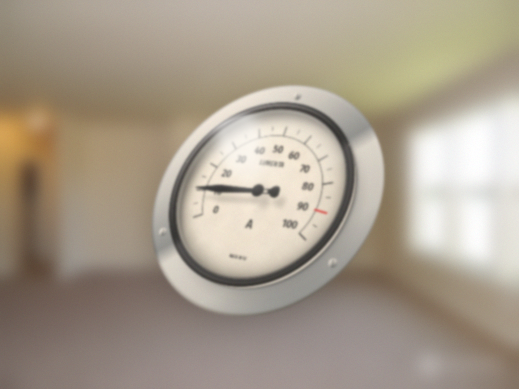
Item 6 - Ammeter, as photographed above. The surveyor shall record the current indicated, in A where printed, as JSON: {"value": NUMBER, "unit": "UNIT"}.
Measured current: {"value": 10, "unit": "A"}
